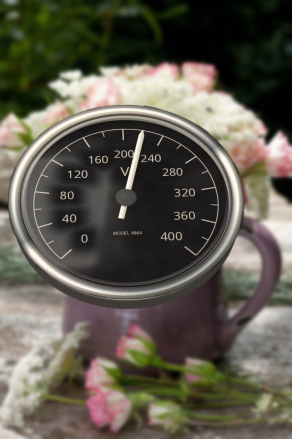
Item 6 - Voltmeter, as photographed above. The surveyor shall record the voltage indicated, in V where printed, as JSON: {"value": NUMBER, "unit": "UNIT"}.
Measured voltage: {"value": 220, "unit": "V"}
